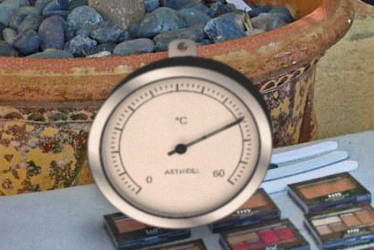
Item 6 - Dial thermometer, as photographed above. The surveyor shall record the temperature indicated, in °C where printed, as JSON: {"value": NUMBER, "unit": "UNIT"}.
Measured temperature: {"value": 45, "unit": "°C"}
